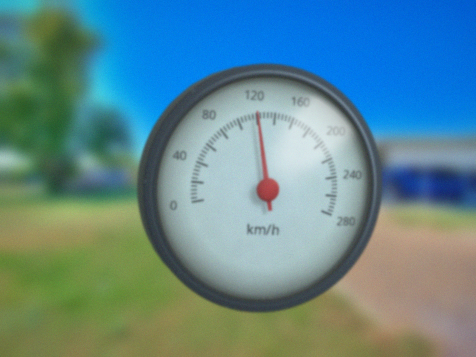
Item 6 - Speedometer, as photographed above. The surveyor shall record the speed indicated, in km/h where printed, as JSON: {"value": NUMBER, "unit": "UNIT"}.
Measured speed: {"value": 120, "unit": "km/h"}
